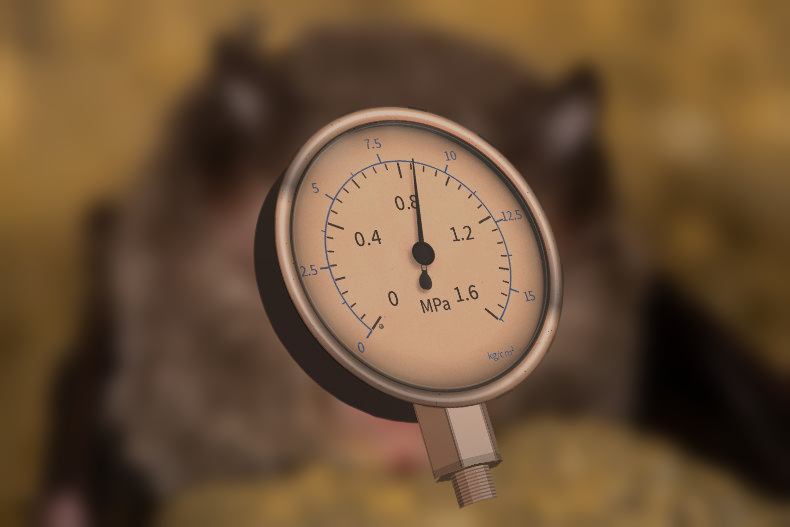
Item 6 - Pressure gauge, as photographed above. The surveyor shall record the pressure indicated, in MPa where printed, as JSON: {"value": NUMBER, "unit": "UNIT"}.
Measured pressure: {"value": 0.85, "unit": "MPa"}
